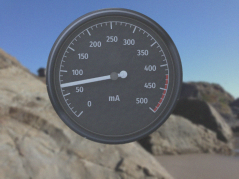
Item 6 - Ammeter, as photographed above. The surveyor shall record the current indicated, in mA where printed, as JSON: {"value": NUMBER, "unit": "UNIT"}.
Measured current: {"value": 70, "unit": "mA"}
